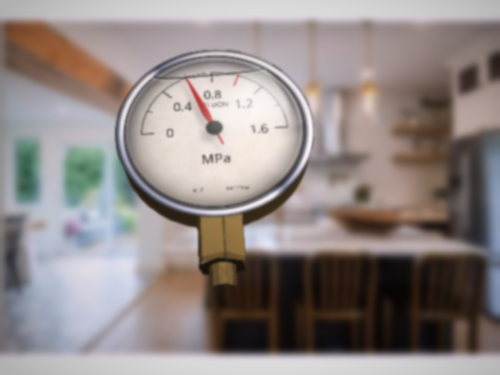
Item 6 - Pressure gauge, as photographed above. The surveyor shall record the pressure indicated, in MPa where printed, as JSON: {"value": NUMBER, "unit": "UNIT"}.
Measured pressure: {"value": 0.6, "unit": "MPa"}
